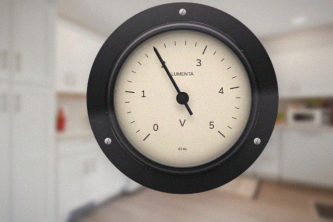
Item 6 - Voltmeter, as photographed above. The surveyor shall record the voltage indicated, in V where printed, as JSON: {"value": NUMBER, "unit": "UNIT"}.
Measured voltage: {"value": 2, "unit": "V"}
